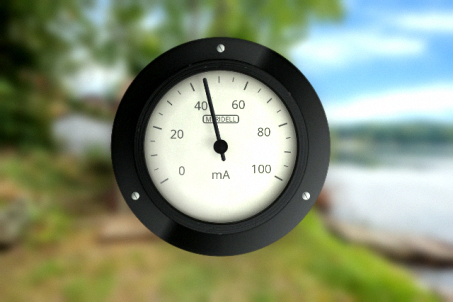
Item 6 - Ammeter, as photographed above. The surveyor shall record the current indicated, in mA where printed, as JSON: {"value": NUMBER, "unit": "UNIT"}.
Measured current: {"value": 45, "unit": "mA"}
